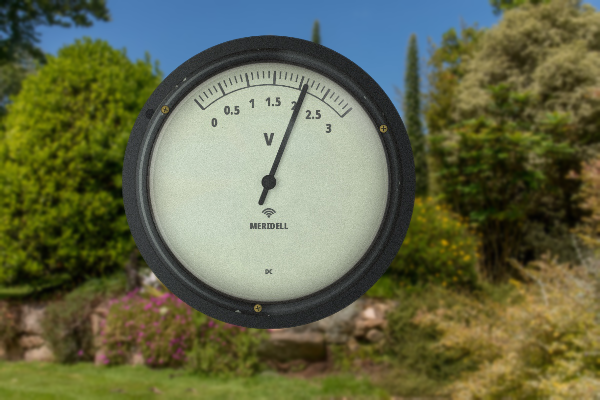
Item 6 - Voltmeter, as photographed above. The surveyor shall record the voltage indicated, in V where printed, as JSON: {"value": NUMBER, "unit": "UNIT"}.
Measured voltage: {"value": 2.1, "unit": "V"}
